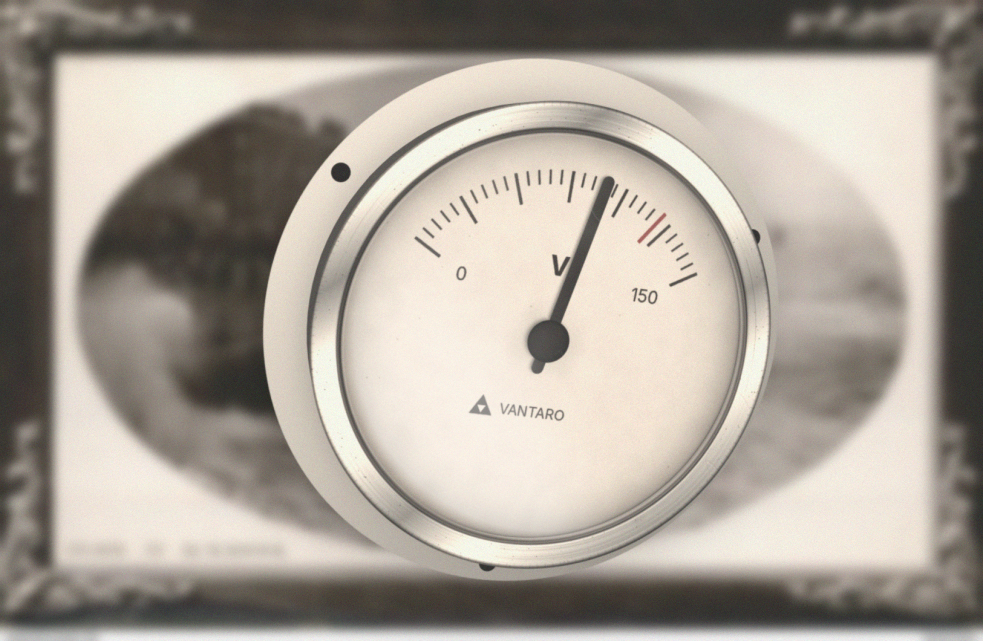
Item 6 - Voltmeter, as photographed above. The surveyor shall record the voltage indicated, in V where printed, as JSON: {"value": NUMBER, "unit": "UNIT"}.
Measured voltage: {"value": 90, "unit": "V"}
